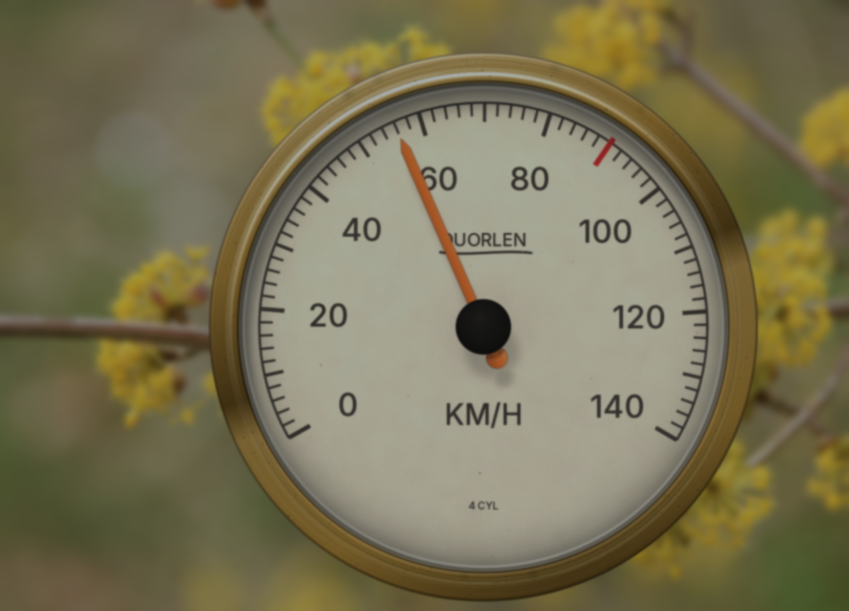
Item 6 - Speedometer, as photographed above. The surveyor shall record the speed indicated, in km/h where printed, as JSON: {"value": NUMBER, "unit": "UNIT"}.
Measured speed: {"value": 56, "unit": "km/h"}
